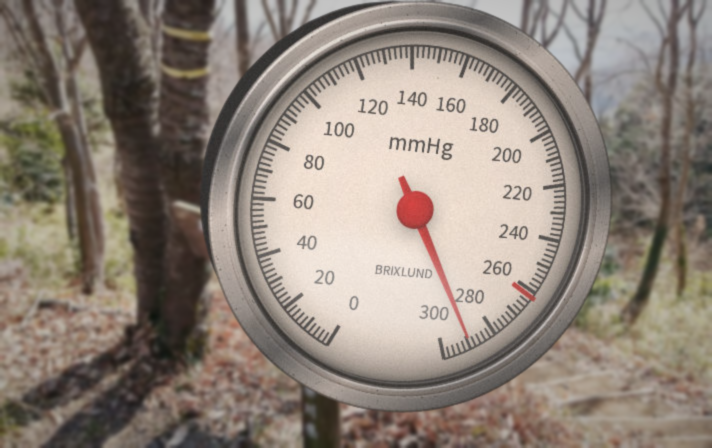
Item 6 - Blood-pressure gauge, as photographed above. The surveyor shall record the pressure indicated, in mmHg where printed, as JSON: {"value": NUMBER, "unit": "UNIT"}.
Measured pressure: {"value": 290, "unit": "mmHg"}
